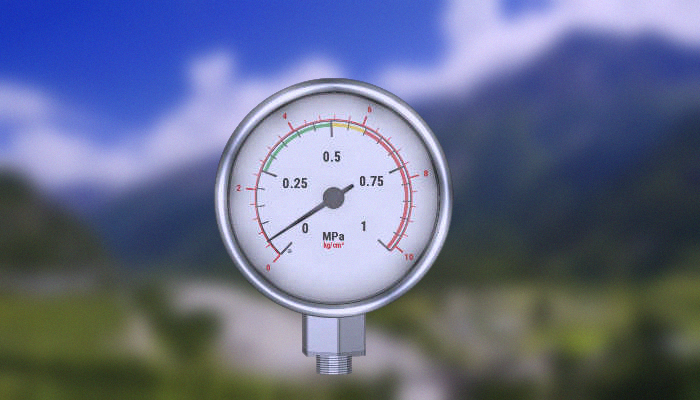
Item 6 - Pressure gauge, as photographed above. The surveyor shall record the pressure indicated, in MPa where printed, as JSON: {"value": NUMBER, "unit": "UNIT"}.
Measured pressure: {"value": 0.05, "unit": "MPa"}
